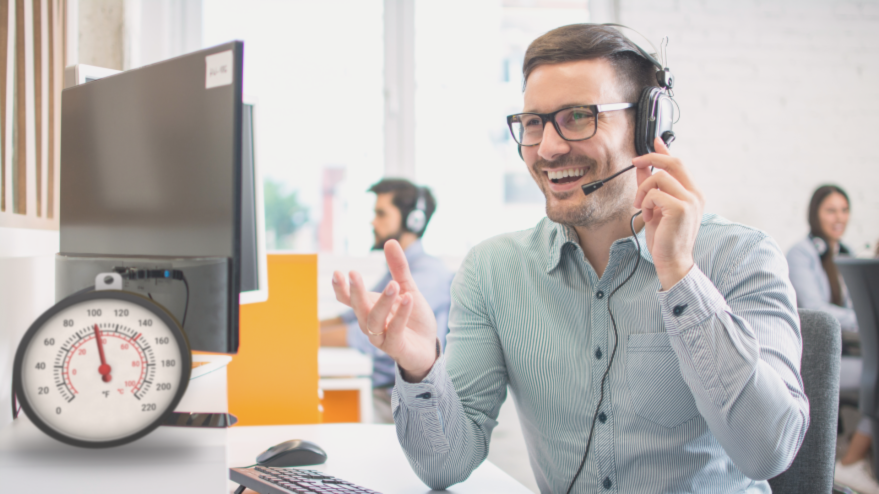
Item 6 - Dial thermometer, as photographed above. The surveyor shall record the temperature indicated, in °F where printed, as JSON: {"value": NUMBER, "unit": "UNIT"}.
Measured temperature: {"value": 100, "unit": "°F"}
